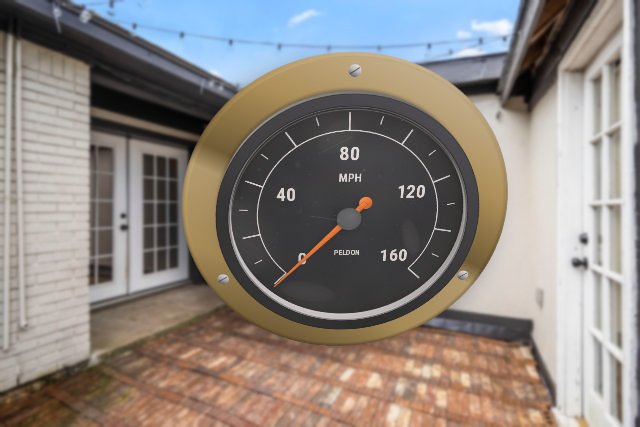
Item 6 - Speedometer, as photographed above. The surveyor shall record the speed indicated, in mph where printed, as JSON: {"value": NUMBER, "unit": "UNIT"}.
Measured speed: {"value": 0, "unit": "mph"}
